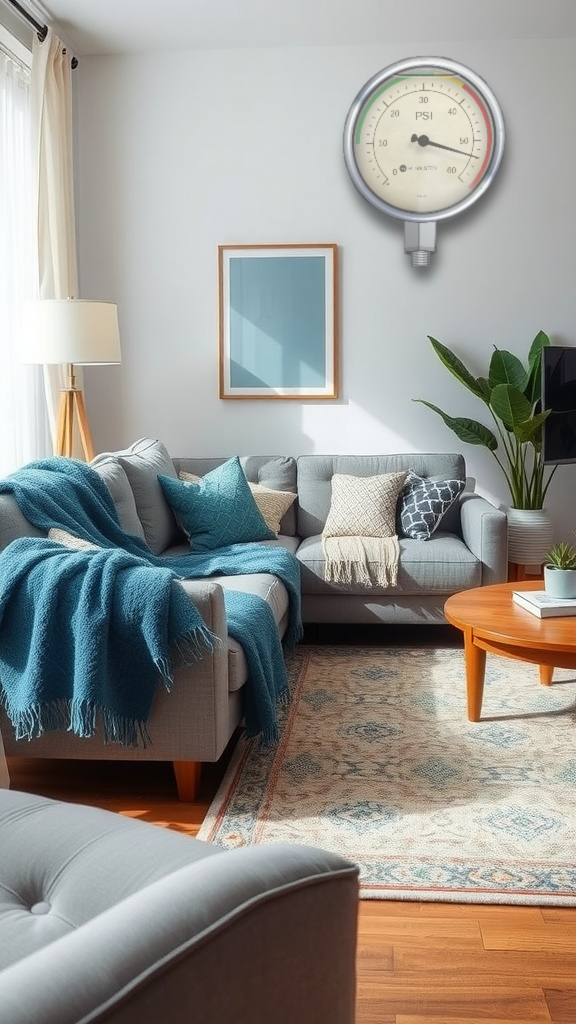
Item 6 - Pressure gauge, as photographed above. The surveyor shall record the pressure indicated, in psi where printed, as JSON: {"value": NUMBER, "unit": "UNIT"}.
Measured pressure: {"value": 54, "unit": "psi"}
